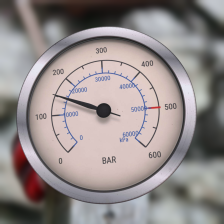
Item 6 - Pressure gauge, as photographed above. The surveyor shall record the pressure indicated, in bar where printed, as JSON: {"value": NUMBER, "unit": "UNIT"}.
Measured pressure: {"value": 150, "unit": "bar"}
